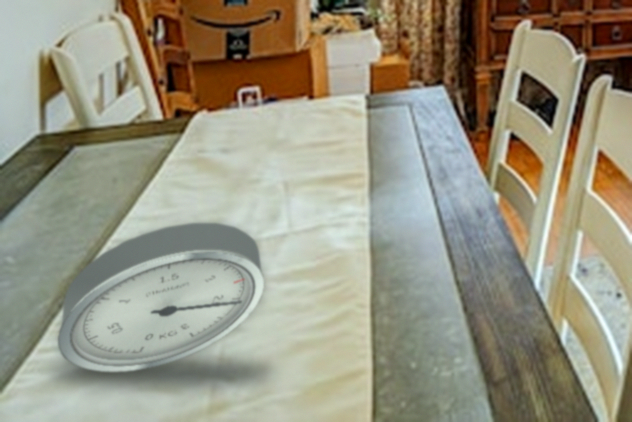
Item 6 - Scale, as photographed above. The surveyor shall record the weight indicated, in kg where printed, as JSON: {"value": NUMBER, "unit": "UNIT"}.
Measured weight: {"value": 2.5, "unit": "kg"}
